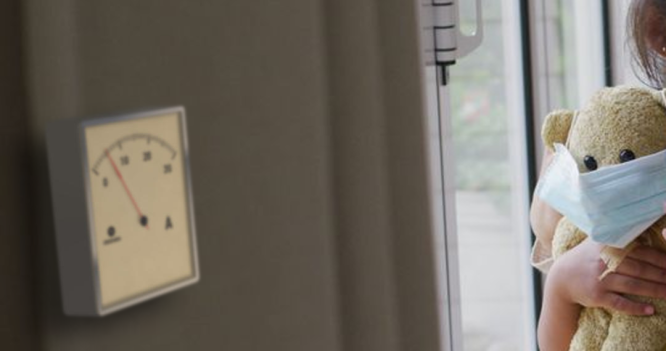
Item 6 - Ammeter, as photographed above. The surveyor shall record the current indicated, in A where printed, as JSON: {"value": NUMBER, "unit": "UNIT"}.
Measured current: {"value": 5, "unit": "A"}
